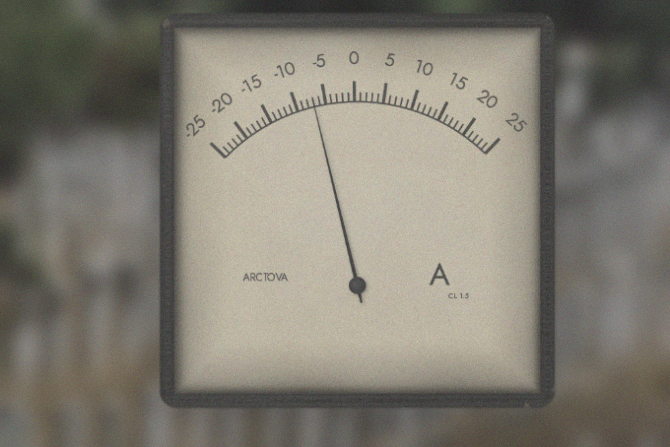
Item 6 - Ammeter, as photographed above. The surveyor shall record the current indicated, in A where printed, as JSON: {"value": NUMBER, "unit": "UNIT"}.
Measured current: {"value": -7, "unit": "A"}
